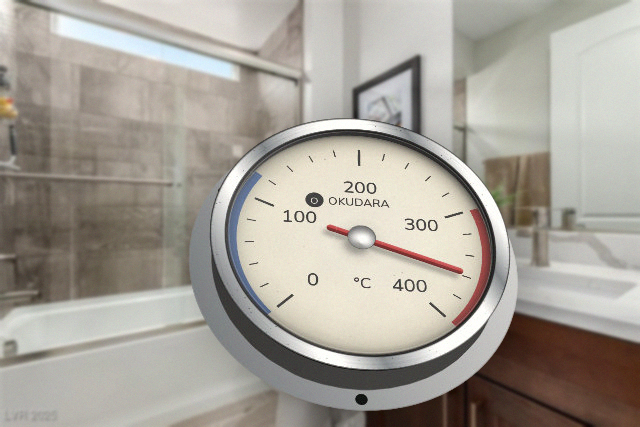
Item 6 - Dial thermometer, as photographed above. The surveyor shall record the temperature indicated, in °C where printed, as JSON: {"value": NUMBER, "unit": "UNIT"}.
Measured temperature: {"value": 360, "unit": "°C"}
